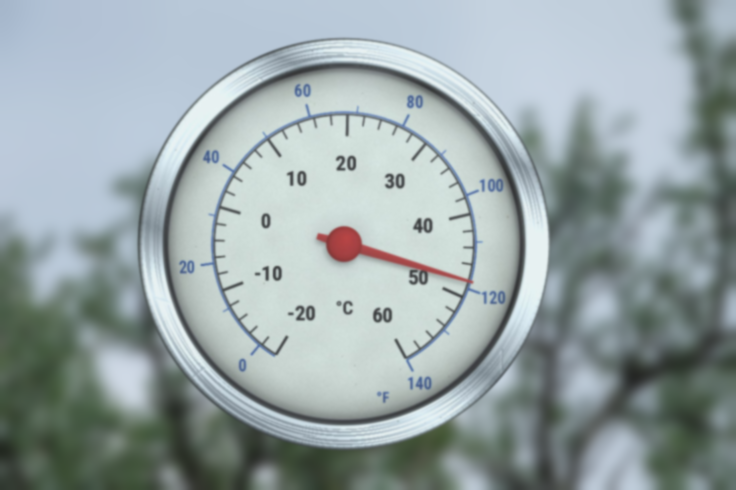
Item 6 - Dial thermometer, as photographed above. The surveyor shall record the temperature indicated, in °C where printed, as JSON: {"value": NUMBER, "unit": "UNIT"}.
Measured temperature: {"value": 48, "unit": "°C"}
